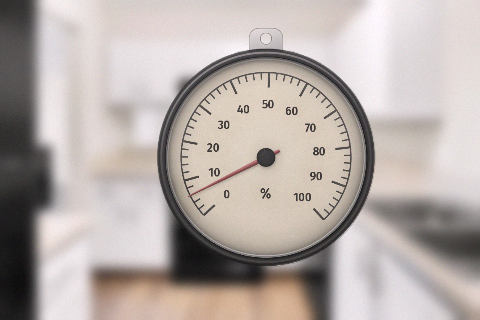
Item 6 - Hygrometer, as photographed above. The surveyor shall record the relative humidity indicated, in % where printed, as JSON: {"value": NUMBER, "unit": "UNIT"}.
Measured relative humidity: {"value": 6, "unit": "%"}
